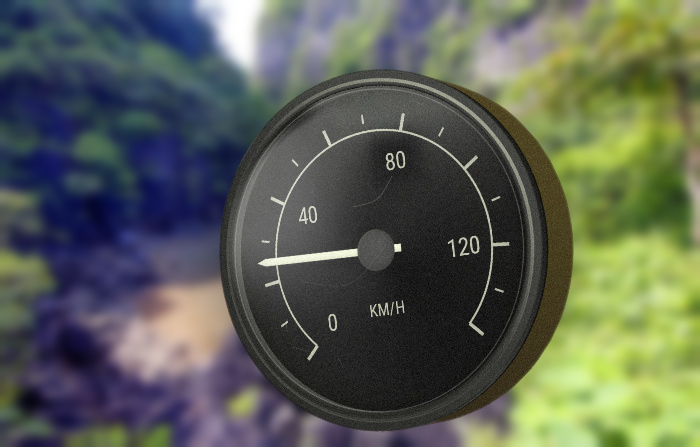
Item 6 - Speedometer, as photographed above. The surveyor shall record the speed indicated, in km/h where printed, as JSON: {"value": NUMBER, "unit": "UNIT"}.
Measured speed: {"value": 25, "unit": "km/h"}
